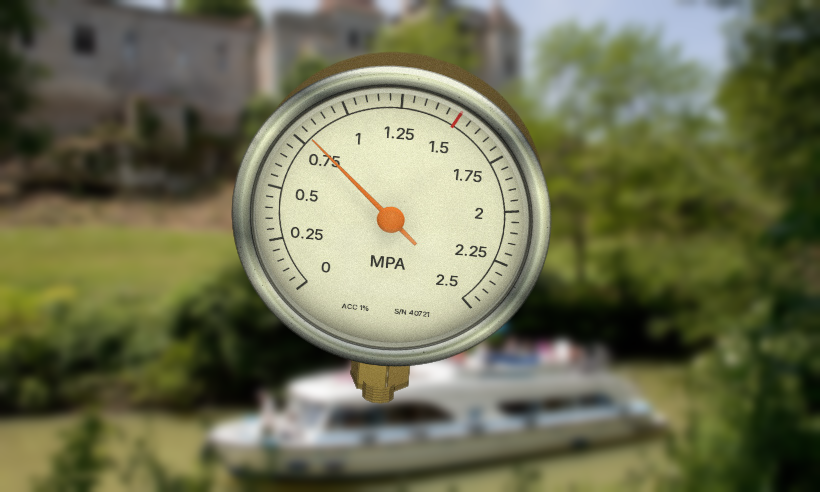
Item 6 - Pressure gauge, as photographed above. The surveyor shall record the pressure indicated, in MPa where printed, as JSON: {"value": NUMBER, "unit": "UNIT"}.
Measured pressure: {"value": 0.8, "unit": "MPa"}
